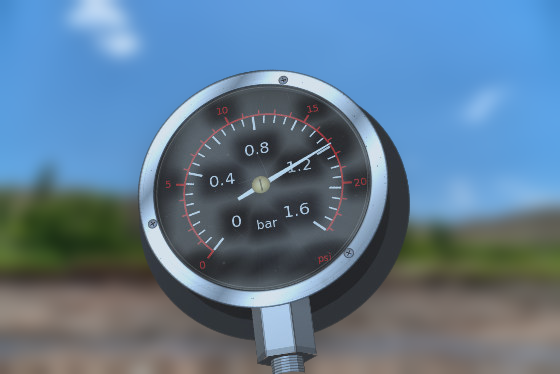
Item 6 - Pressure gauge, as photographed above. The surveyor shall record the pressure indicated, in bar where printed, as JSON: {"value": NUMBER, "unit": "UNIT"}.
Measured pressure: {"value": 1.2, "unit": "bar"}
